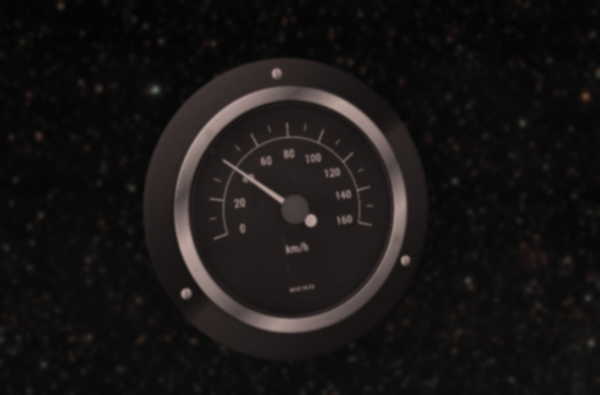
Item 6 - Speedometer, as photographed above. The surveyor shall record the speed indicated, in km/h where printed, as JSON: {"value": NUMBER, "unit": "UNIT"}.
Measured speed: {"value": 40, "unit": "km/h"}
